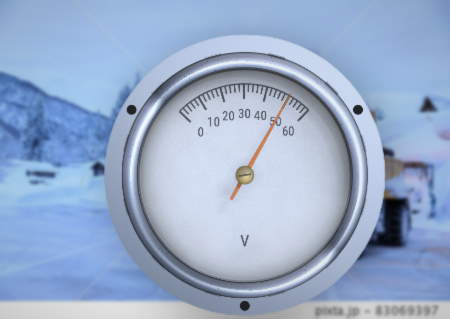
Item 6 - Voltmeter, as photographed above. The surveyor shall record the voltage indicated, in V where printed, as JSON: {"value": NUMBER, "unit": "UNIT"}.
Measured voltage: {"value": 50, "unit": "V"}
